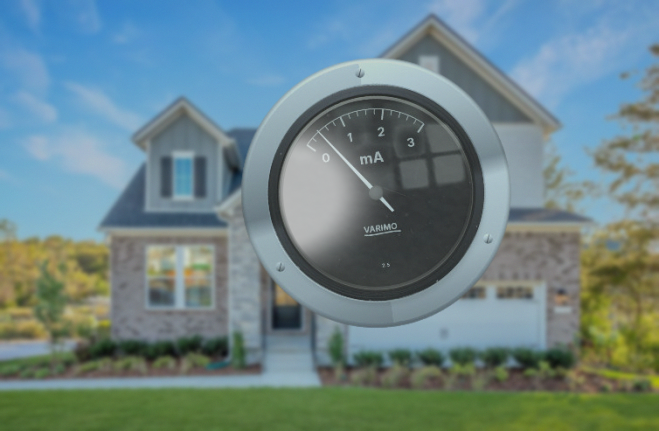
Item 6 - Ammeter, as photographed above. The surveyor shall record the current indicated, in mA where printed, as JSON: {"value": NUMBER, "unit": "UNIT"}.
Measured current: {"value": 0.4, "unit": "mA"}
